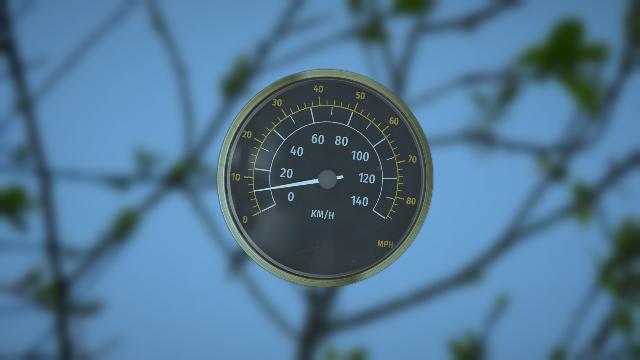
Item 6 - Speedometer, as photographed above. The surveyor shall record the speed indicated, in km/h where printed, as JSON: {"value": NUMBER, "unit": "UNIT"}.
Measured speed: {"value": 10, "unit": "km/h"}
